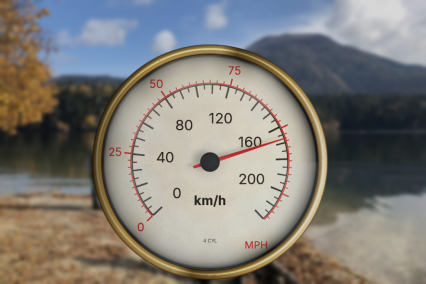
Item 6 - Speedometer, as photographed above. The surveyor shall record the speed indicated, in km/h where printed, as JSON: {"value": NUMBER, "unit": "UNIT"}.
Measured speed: {"value": 167.5, "unit": "km/h"}
